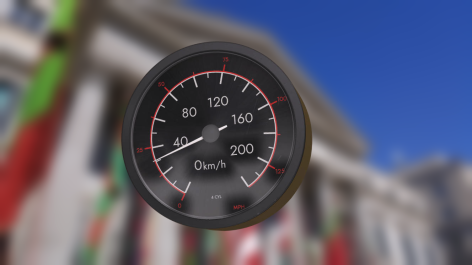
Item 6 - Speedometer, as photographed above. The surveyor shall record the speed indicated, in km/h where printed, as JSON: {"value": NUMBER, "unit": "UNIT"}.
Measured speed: {"value": 30, "unit": "km/h"}
